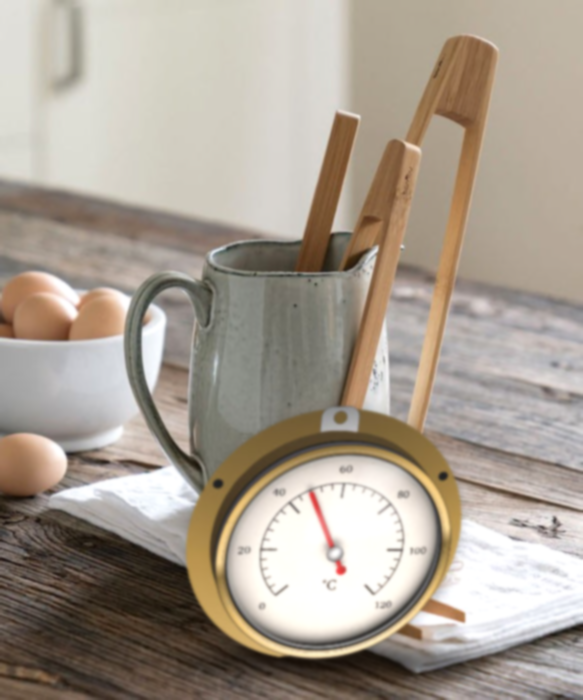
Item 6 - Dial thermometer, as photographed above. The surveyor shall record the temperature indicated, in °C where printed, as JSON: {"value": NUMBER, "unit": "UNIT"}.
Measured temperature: {"value": 48, "unit": "°C"}
